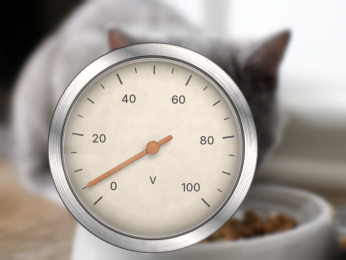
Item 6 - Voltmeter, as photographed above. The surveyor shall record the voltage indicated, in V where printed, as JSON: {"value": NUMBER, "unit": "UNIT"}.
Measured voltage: {"value": 5, "unit": "V"}
